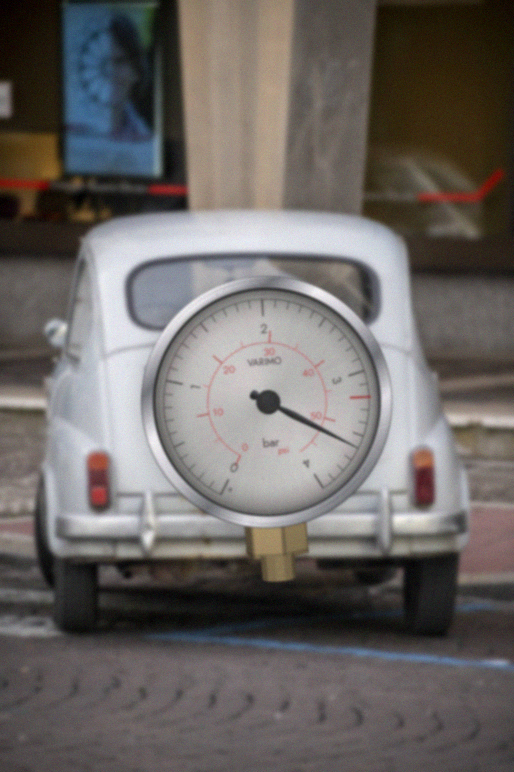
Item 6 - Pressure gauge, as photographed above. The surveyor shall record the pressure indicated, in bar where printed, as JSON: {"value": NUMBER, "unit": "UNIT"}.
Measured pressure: {"value": 3.6, "unit": "bar"}
